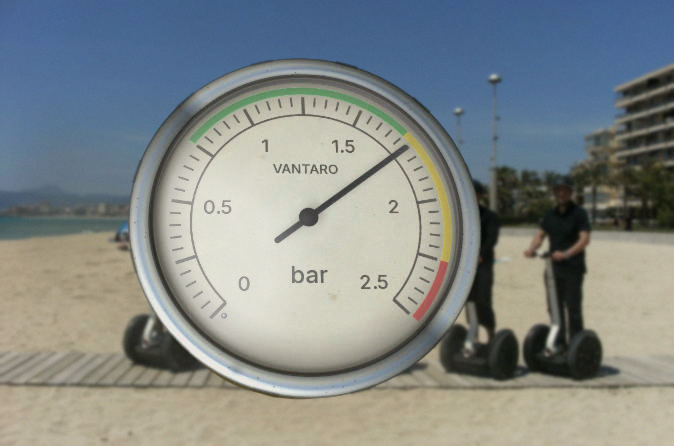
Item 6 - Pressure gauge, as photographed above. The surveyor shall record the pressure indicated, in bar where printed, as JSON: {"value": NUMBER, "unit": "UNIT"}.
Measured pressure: {"value": 1.75, "unit": "bar"}
